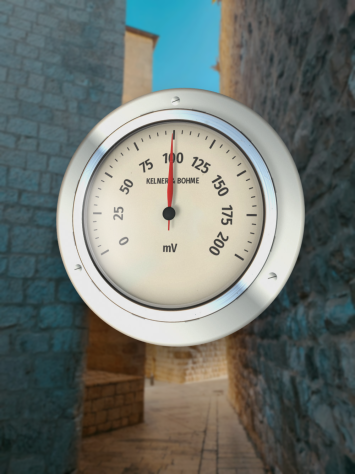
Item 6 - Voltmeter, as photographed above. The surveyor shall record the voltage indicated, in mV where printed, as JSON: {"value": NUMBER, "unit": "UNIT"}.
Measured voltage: {"value": 100, "unit": "mV"}
